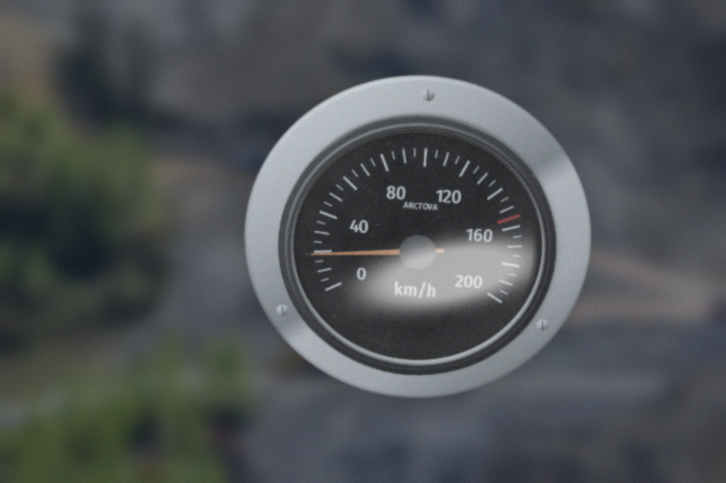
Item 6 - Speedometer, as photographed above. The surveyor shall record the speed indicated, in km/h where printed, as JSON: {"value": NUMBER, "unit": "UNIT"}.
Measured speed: {"value": 20, "unit": "km/h"}
